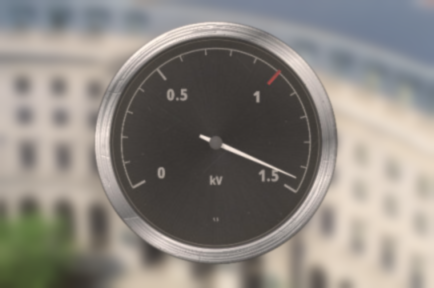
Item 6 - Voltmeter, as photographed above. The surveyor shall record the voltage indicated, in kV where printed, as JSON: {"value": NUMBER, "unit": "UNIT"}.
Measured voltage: {"value": 1.45, "unit": "kV"}
